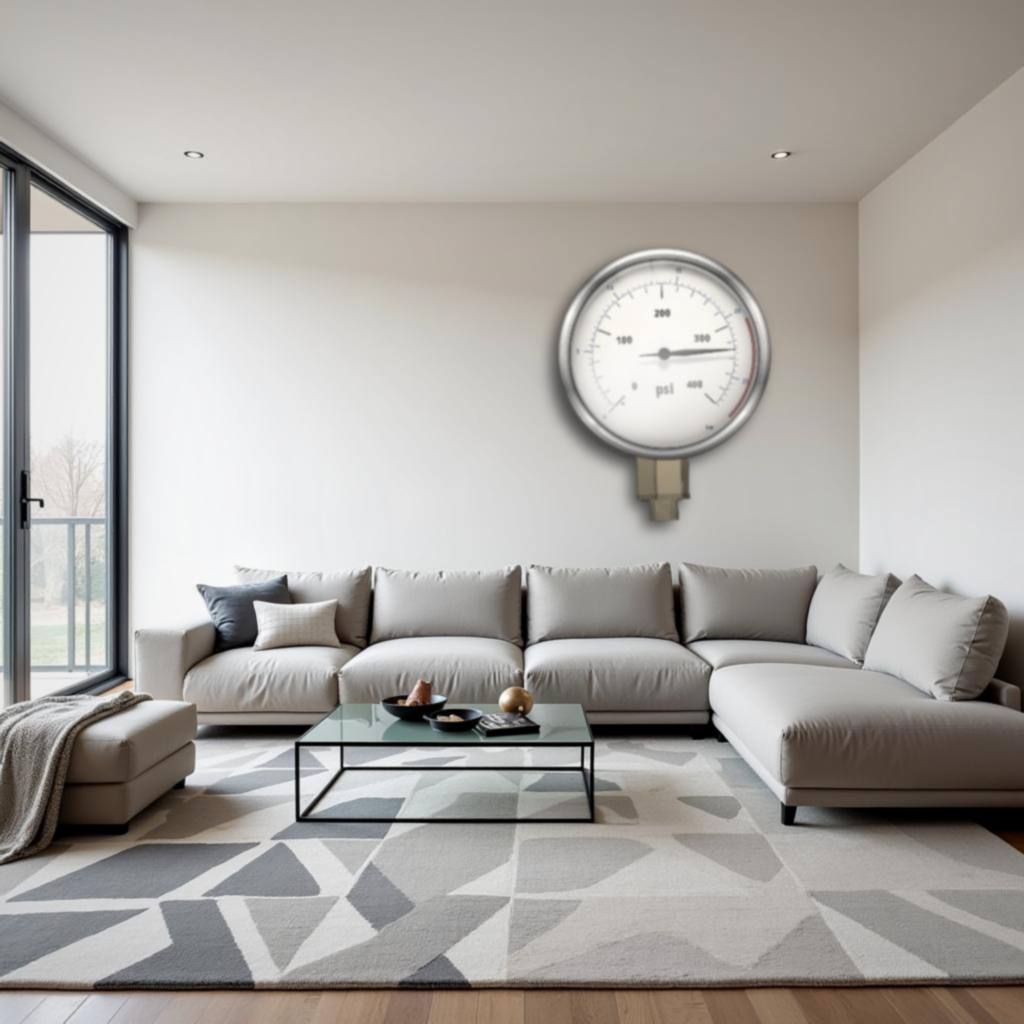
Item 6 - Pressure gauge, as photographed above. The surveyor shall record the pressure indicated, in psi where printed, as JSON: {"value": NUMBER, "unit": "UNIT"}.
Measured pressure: {"value": 330, "unit": "psi"}
